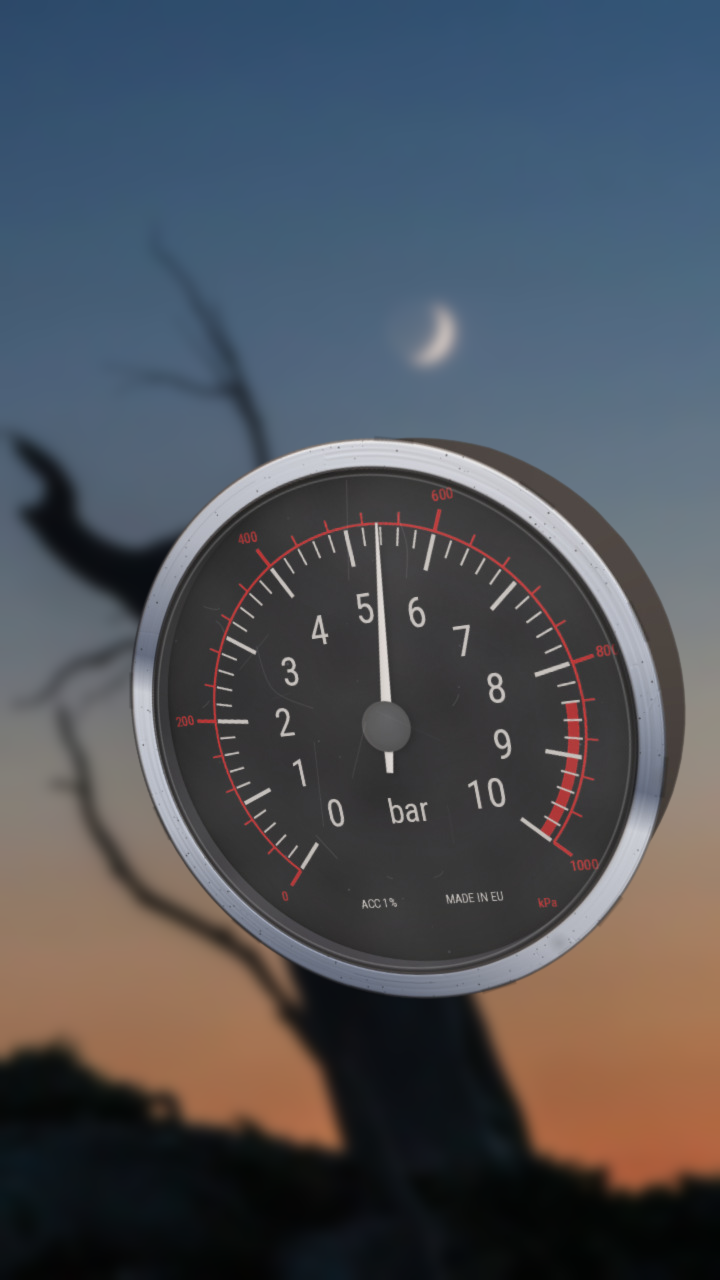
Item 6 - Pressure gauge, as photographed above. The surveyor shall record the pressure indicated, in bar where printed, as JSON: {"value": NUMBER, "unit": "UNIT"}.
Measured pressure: {"value": 5.4, "unit": "bar"}
